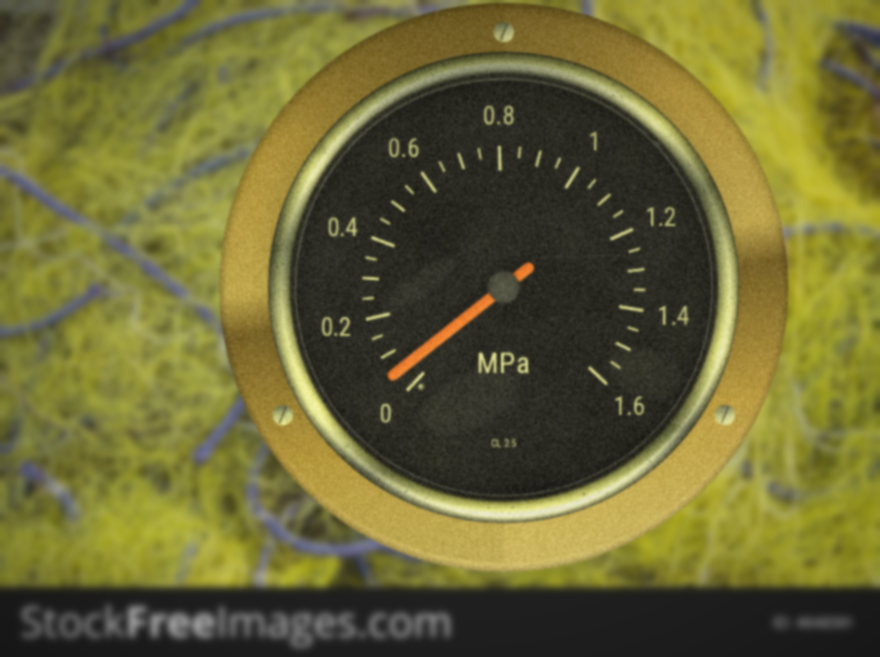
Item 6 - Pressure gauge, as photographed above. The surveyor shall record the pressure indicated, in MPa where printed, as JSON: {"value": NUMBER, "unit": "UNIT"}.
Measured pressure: {"value": 0.05, "unit": "MPa"}
